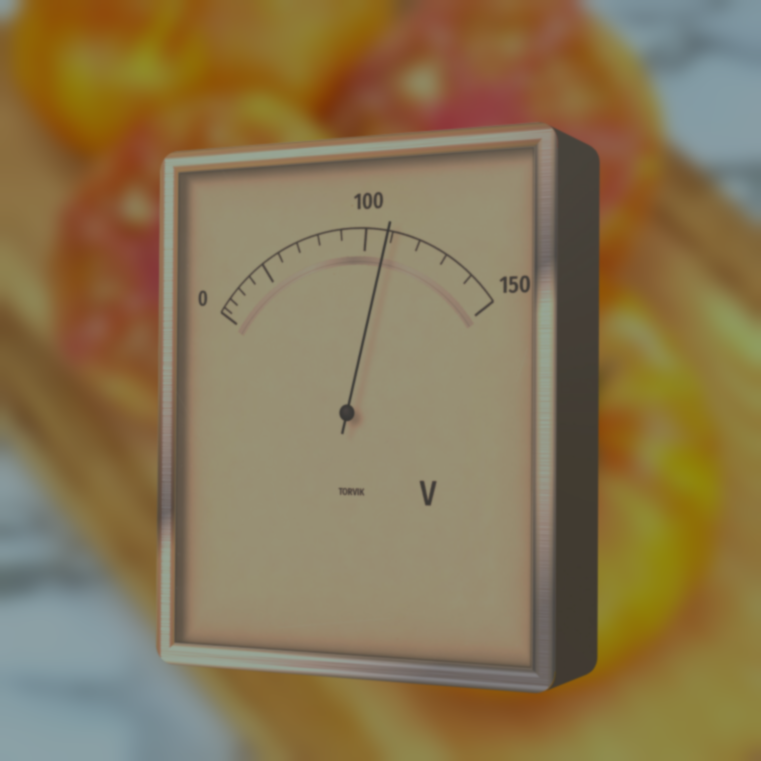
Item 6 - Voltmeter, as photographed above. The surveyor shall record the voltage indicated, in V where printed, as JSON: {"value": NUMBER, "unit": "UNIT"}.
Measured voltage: {"value": 110, "unit": "V"}
